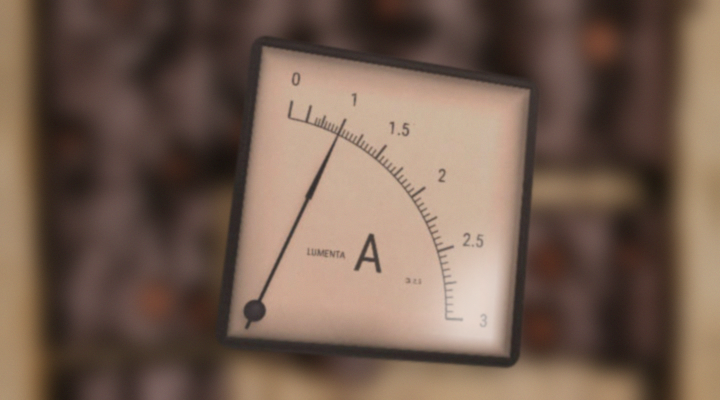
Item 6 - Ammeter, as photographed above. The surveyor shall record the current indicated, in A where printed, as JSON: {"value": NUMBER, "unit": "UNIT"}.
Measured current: {"value": 1, "unit": "A"}
